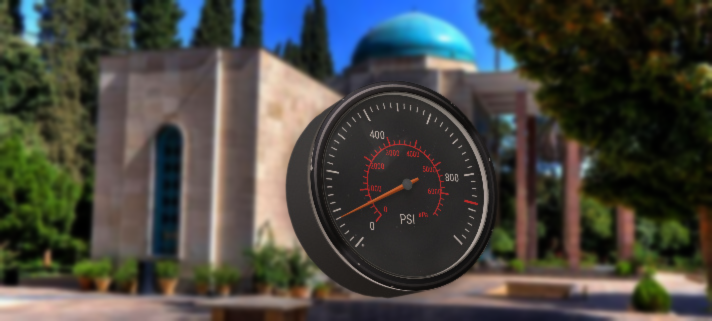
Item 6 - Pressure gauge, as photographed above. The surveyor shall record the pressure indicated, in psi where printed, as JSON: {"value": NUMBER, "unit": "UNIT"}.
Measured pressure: {"value": 80, "unit": "psi"}
